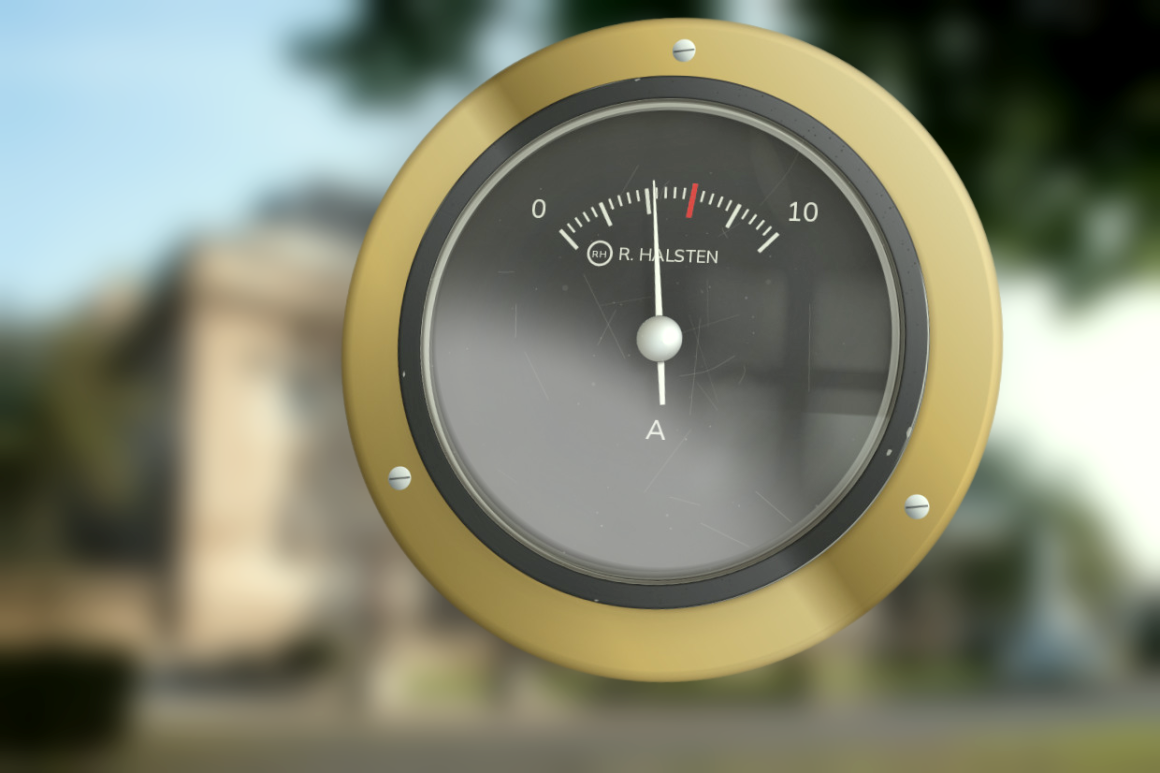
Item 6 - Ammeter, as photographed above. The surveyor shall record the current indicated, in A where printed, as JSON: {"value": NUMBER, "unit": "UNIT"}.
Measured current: {"value": 4.4, "unit": "A"}
